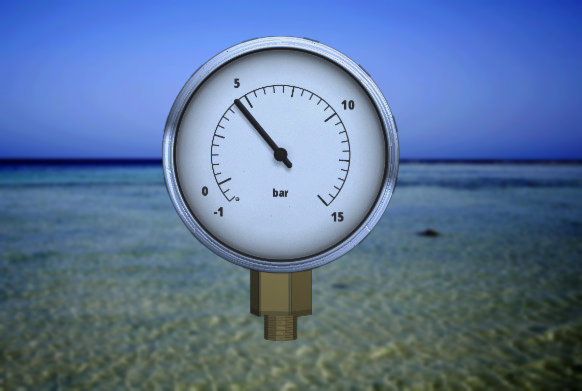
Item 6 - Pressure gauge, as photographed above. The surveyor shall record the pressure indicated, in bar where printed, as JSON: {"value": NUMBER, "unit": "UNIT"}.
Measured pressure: {"value": 4.5, "unit": "bar"}
